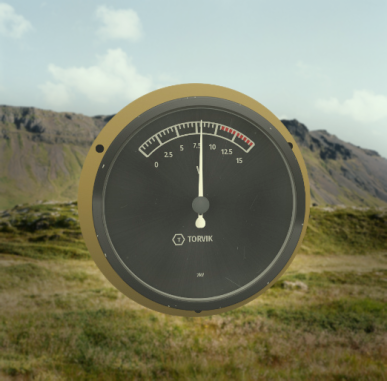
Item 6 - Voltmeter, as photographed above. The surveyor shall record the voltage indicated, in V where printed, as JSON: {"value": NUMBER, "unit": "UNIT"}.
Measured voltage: {"value": 8, "unit": "V"}
